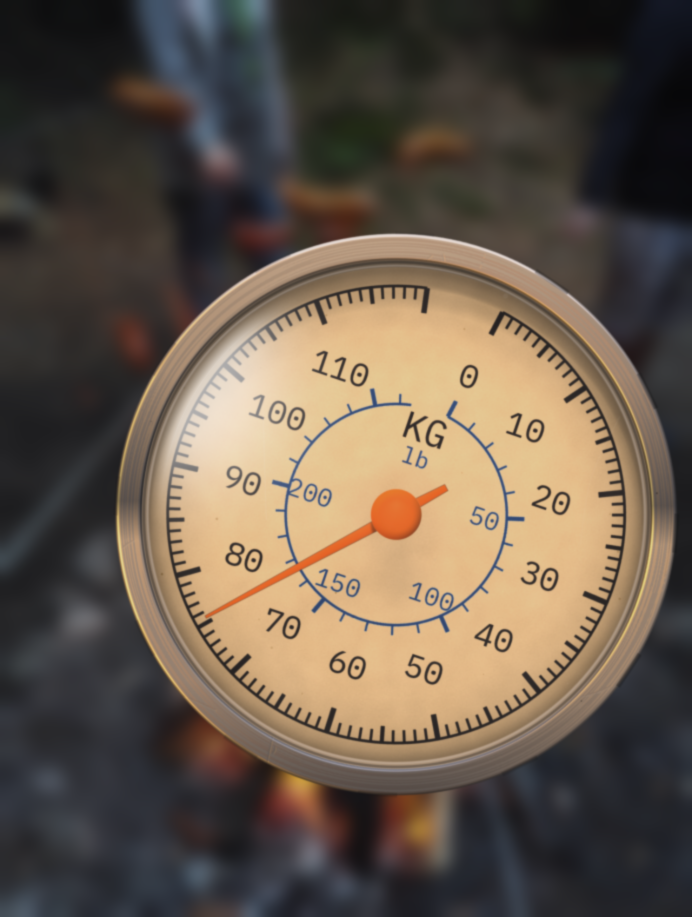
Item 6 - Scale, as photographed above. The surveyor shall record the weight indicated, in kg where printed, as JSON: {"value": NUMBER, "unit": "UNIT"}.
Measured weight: {"value": 75.5, "unit": "kg"}
